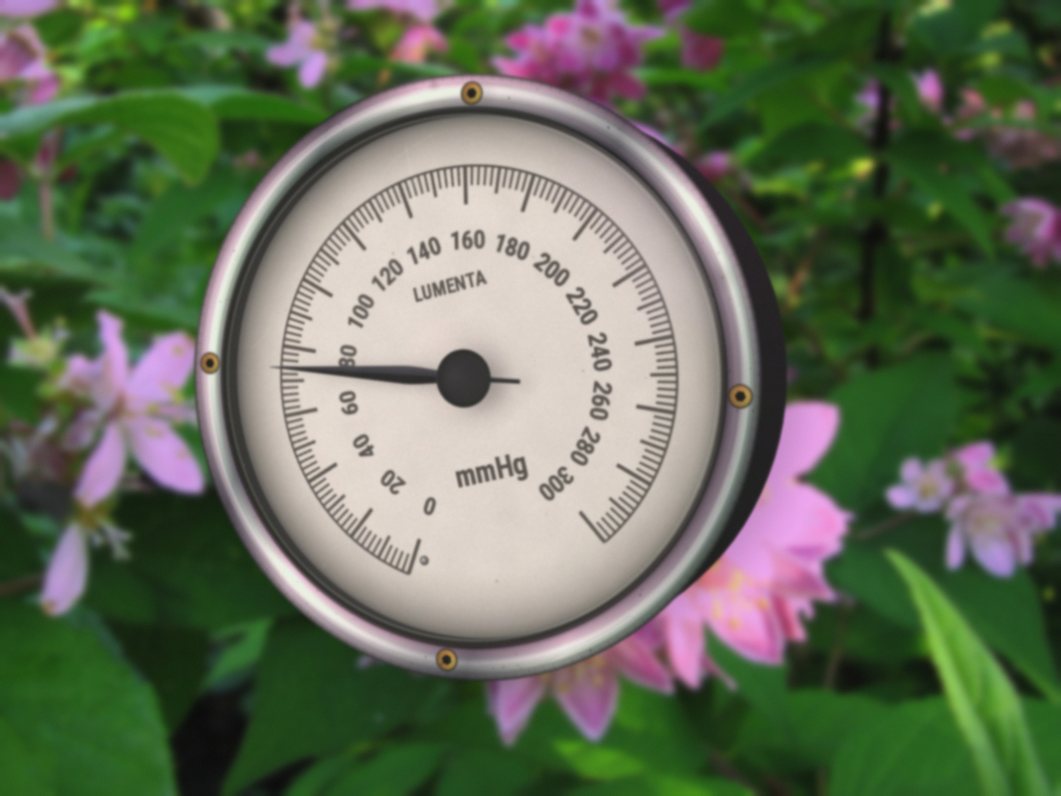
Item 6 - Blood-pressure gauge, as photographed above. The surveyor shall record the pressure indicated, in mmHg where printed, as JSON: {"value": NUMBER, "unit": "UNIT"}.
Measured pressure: {"value": 74, "unit": "mmHg"}
